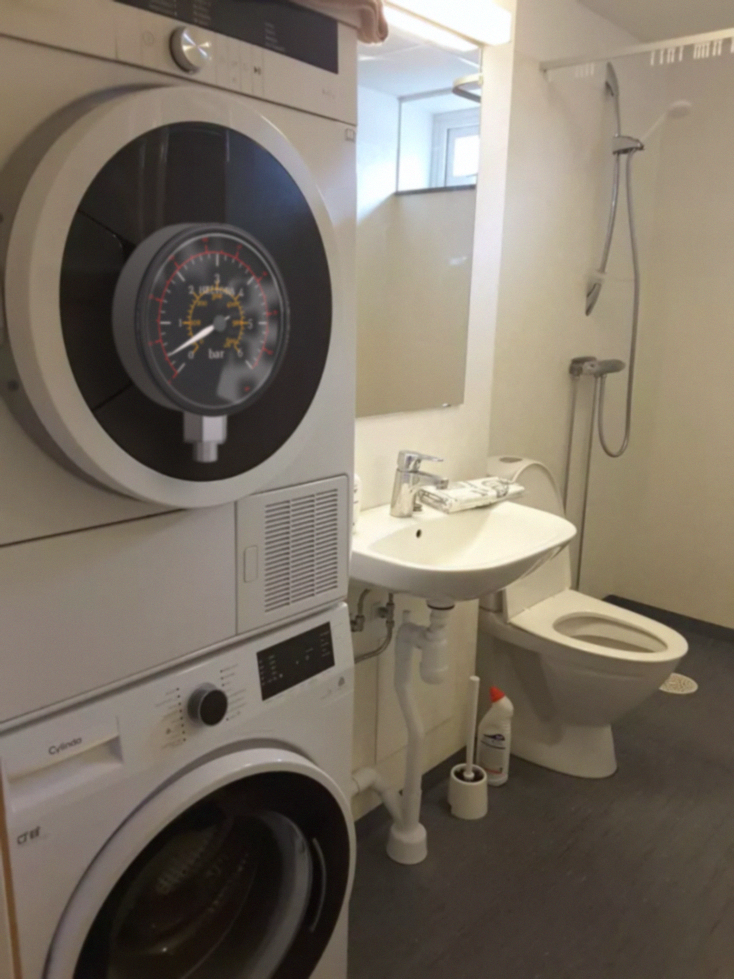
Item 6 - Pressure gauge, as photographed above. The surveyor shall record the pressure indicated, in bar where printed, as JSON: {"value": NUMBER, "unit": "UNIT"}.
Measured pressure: {"value": 0.4, "unit": "bar"}
